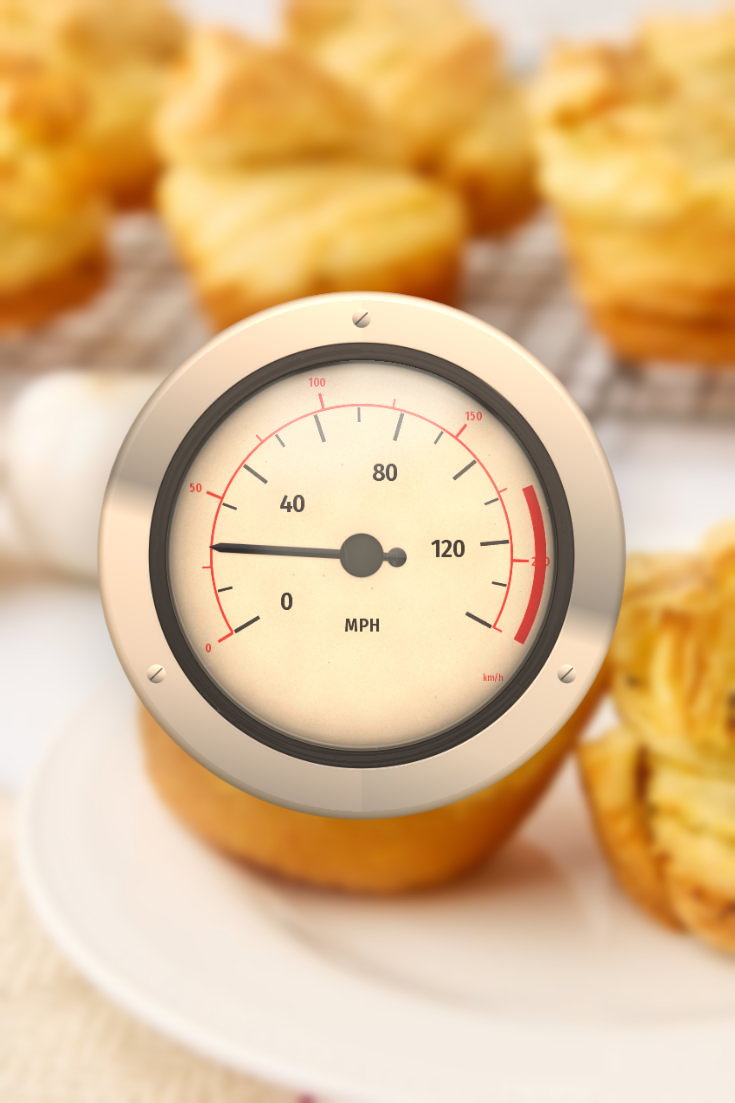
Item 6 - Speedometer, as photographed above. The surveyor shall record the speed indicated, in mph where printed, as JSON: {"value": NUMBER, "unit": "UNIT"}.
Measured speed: {"value": 20, "unit": "mph"}
